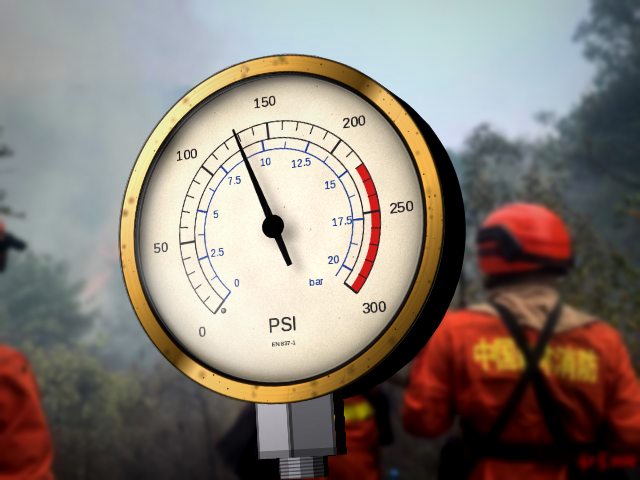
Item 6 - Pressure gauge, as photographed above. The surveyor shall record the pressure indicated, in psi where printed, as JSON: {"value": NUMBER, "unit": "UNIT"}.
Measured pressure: {"value": 130, "unit": "psi"}
